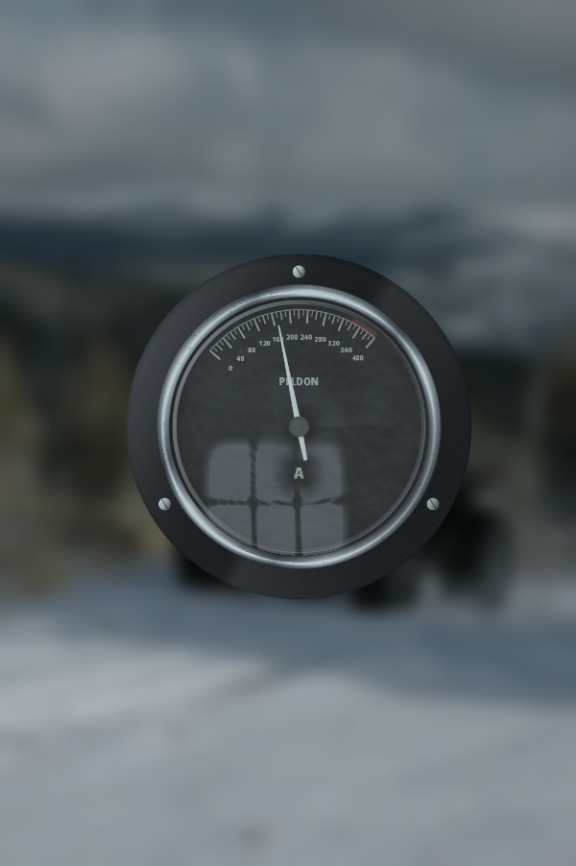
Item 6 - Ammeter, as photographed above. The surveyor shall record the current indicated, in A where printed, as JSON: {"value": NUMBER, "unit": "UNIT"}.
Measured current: {"value": 170, "unit": "A"}
